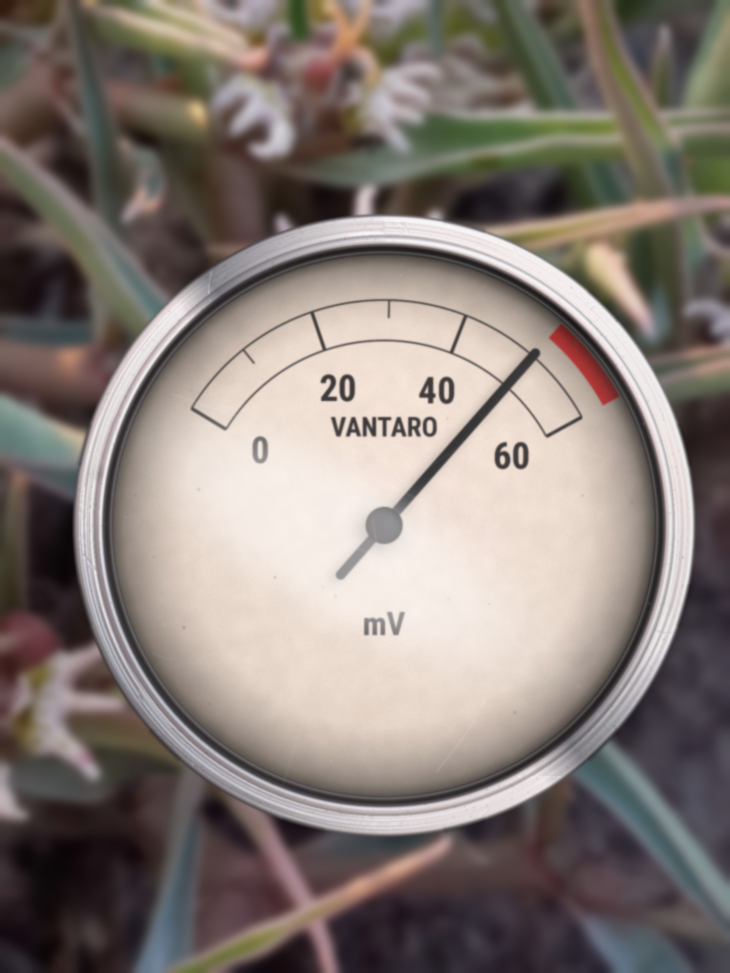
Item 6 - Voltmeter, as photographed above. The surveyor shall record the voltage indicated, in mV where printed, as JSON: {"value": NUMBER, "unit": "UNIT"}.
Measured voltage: {"value": 50, "unit": "mV"}
